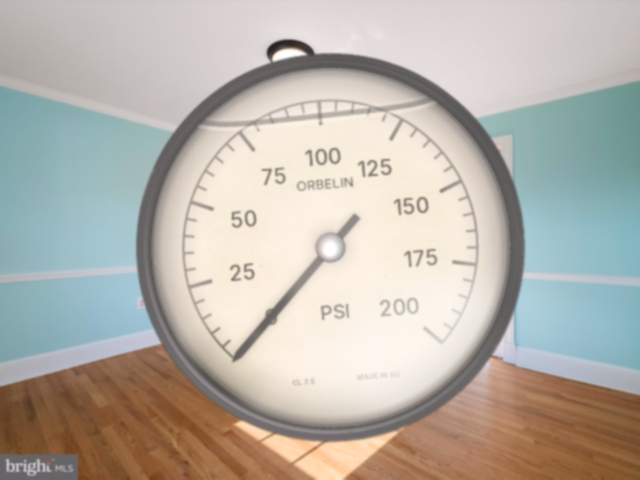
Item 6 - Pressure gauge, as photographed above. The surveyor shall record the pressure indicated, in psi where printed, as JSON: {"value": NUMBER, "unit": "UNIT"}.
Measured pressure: {"value": 0, "unit": "psi"}
